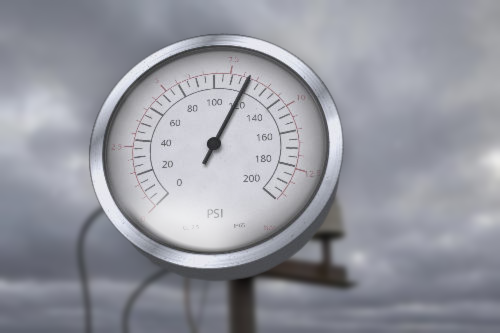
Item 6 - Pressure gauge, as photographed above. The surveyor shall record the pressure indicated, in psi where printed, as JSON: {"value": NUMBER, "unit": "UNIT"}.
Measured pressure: {"value": 120, "unit": "psi"}
